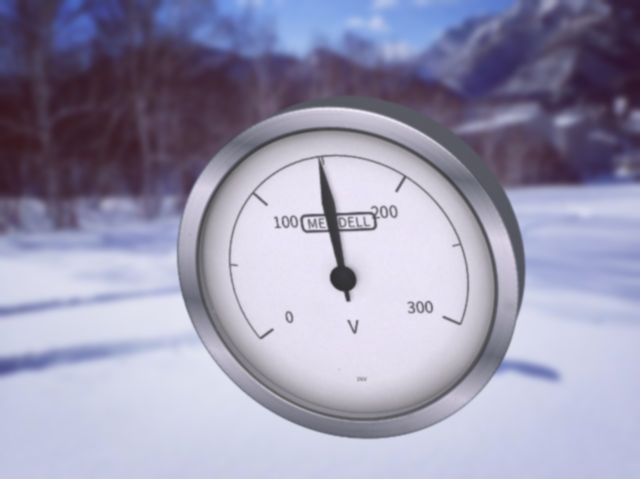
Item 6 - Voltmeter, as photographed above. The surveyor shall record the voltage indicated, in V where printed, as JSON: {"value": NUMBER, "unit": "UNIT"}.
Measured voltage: {"value": 150, "unit": "V"}
